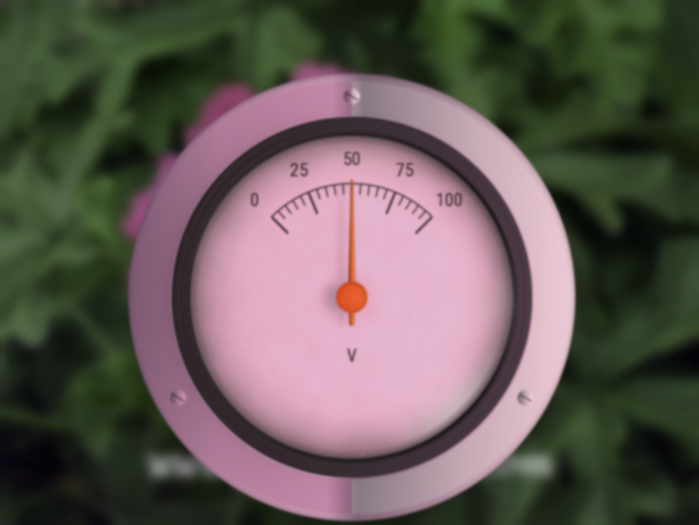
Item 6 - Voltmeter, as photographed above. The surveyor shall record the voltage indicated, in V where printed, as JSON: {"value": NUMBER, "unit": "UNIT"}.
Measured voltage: {"value": 50, "unit": "V"}
